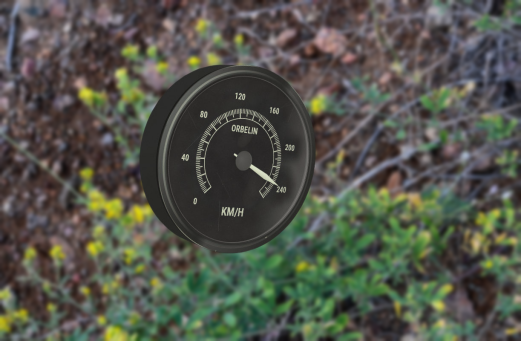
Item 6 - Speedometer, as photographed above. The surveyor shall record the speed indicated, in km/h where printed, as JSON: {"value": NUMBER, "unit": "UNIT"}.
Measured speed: {"value": 240, "unit": "km/h"}
